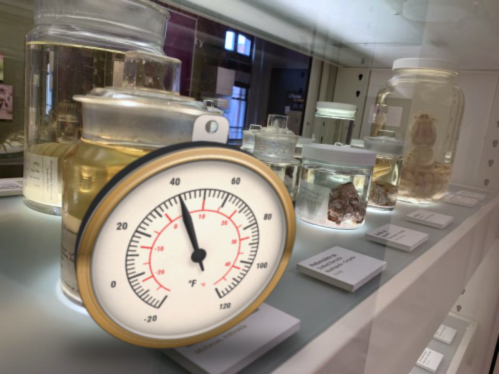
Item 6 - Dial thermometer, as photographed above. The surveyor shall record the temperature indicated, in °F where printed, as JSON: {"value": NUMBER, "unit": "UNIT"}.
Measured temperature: {"value": 40, "unit": "°F"}
